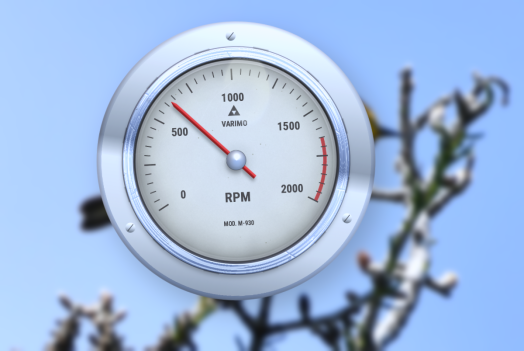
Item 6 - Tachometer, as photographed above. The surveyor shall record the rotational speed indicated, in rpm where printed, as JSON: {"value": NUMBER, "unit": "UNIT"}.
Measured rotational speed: {"value": 625, "unit": "rpm"}
